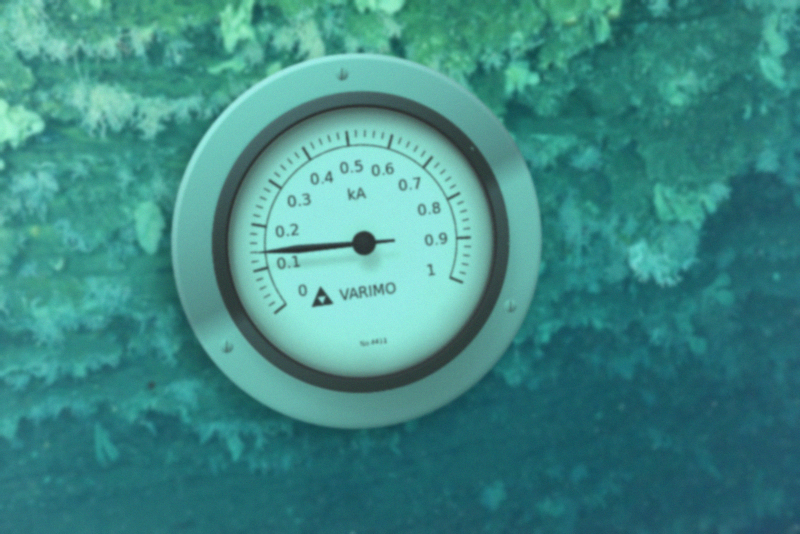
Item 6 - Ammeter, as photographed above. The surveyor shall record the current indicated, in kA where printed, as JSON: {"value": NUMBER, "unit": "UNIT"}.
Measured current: {"value": 0.14, "unit": "kA"}
